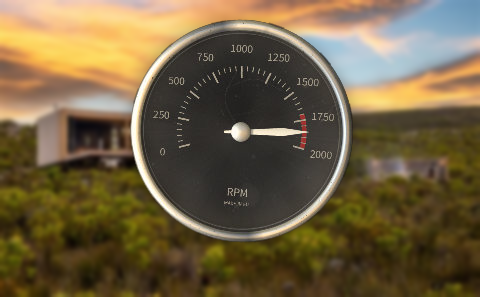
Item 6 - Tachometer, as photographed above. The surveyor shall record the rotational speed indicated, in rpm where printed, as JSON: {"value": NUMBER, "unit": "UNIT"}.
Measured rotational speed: {"value": 1850, "unit": "rpm"}
